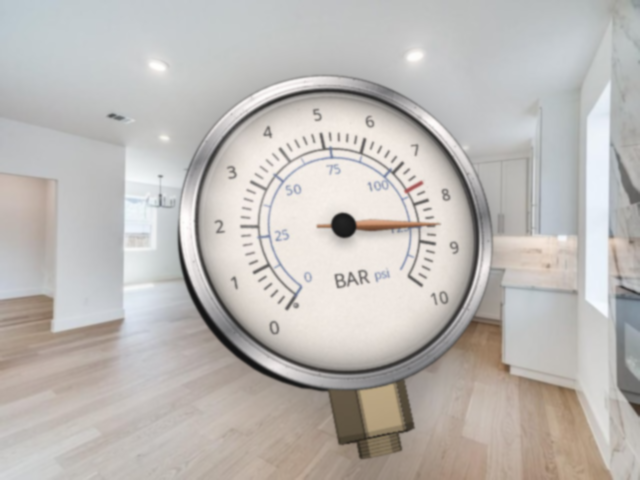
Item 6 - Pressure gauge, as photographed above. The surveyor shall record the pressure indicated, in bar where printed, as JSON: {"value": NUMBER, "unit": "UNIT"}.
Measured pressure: {"value": 8.6, "unit": "bar"}
